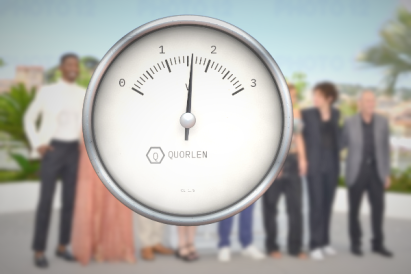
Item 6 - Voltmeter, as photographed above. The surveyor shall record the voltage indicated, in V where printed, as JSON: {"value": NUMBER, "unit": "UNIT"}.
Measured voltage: {"value": 1.6, "unit": "V"}
